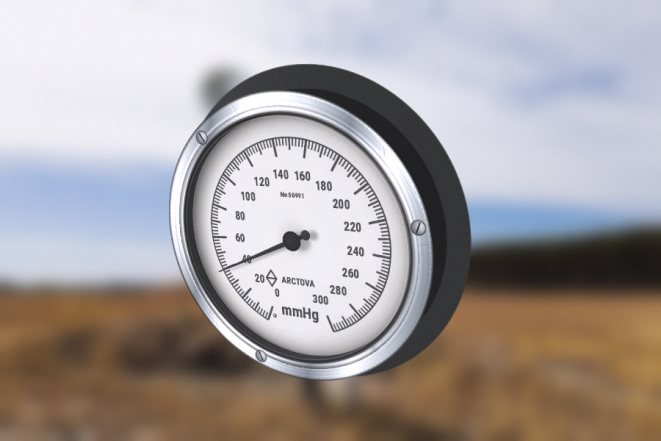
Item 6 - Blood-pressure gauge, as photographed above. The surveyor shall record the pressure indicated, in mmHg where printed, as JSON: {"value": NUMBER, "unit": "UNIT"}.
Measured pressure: {"value": 40, "unit": "mmHg"}
